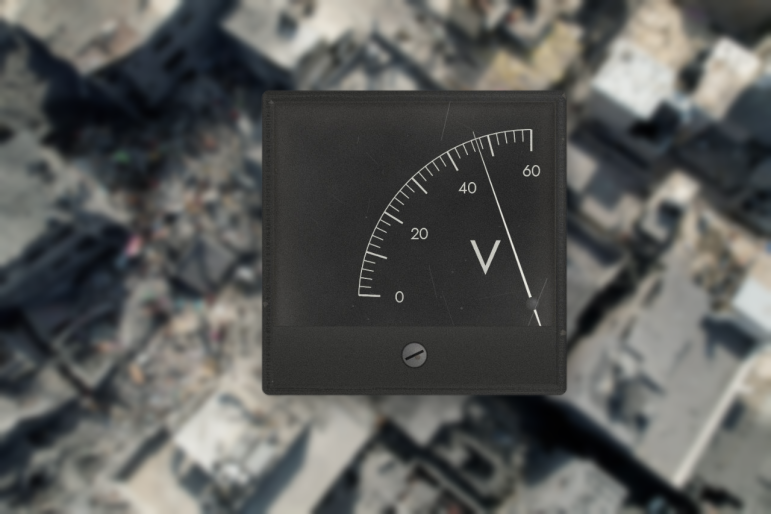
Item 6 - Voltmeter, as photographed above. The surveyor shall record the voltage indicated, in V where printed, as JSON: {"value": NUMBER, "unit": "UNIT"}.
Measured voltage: {"value": 47, "unit": "V"}
